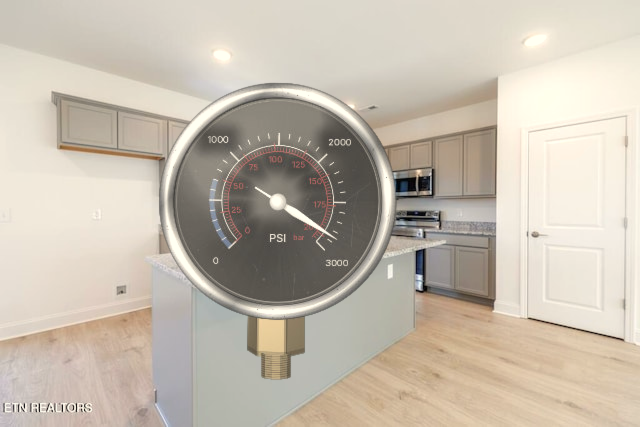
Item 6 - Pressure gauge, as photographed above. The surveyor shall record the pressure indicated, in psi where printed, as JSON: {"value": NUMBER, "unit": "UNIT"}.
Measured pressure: {"value": 2850, "unit": "psi"}
